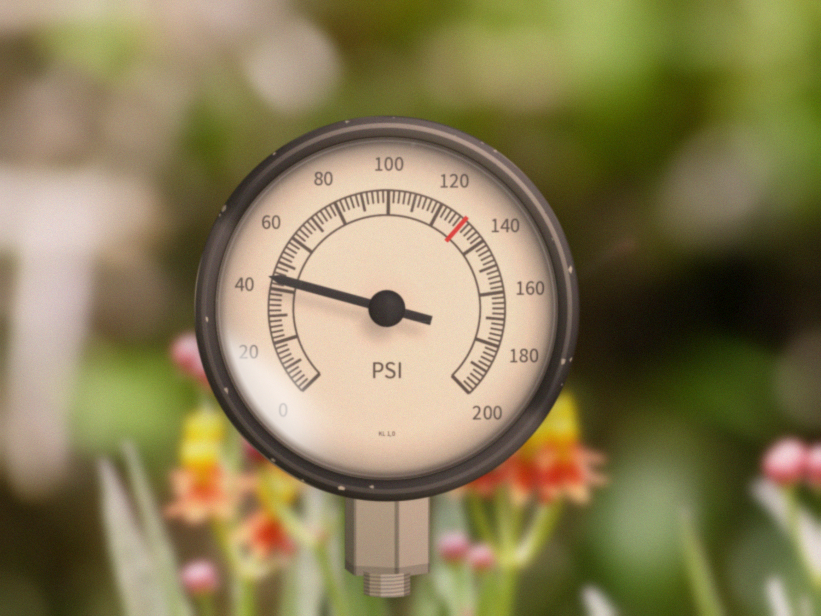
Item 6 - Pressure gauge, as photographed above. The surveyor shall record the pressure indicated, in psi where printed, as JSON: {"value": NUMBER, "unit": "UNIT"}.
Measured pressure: {"value": 44, "unit": "psi"}
